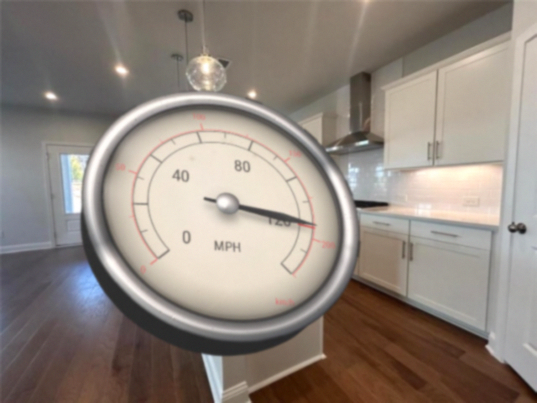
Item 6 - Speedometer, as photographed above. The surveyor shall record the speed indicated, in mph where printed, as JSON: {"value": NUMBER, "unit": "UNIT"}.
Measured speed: {"value": 120, "unit": "mph"}
